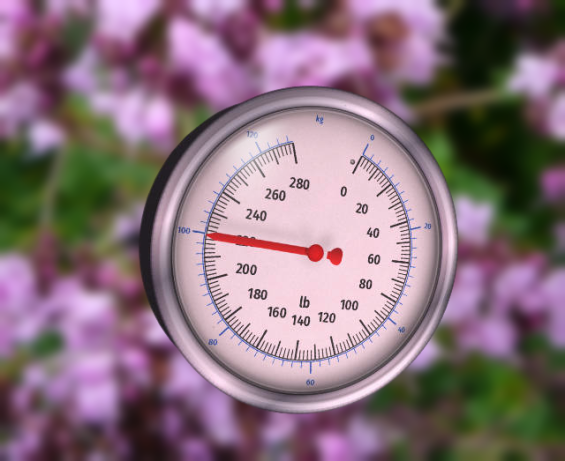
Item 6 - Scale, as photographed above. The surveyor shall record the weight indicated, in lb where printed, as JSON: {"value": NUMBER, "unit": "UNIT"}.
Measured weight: {"value": 220, "unit": "lb"}
